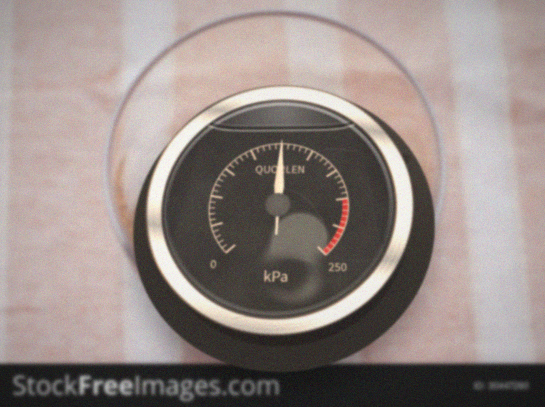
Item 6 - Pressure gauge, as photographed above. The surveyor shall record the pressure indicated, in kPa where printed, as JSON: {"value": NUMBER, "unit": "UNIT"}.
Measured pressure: {"value": 125, "unit": "kPa"}
